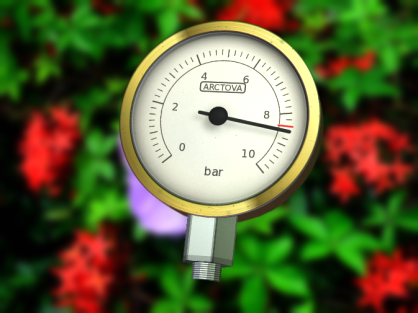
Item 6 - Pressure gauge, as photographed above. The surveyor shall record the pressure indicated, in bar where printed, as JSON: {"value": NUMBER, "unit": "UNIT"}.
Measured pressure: {"value": 8.6, "unit": "bar"}
